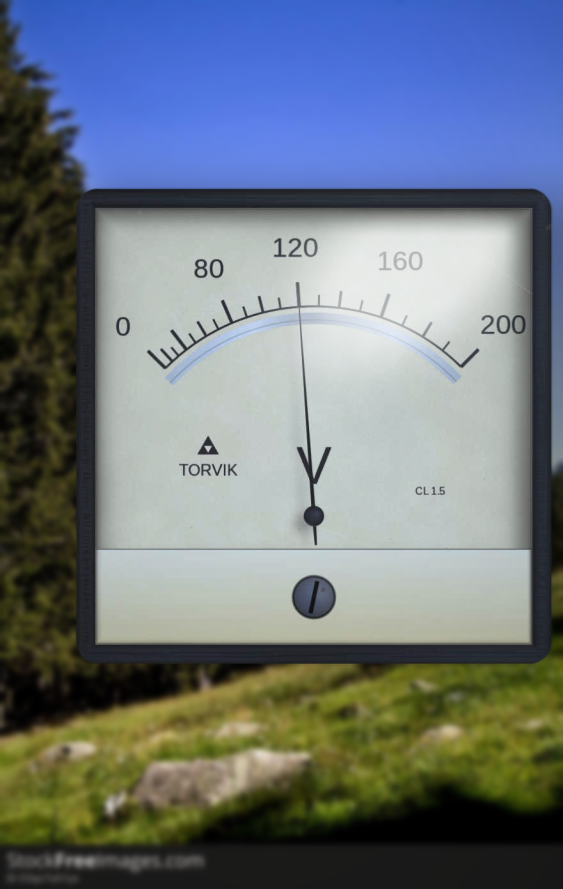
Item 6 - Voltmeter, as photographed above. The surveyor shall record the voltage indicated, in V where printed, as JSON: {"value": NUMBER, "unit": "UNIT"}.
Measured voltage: {"value": 120, "unit": "V"}
